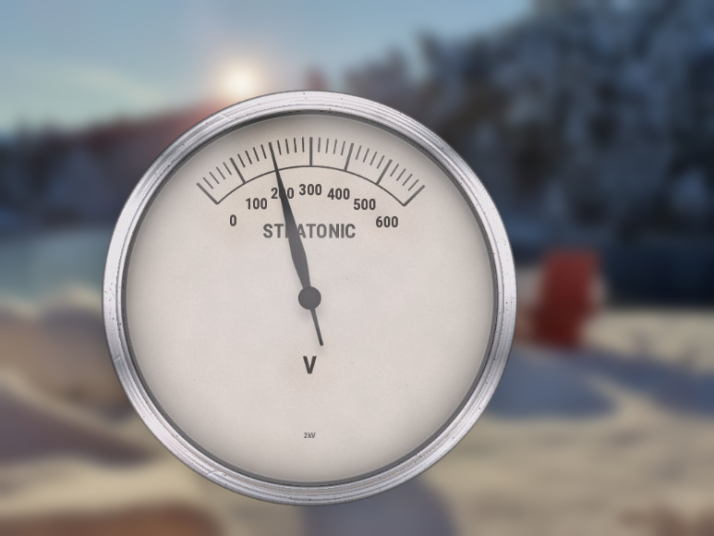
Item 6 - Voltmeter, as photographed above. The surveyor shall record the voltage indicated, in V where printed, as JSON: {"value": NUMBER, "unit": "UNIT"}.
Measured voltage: {"value": 200, "unit": "V"}
